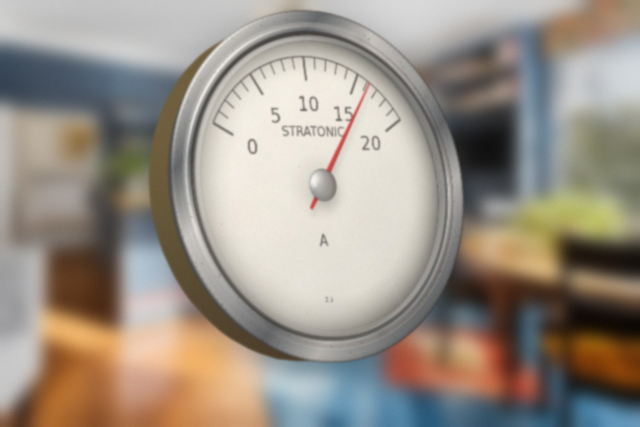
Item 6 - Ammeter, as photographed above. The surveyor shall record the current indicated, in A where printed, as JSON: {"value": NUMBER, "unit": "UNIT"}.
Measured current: {"value": 16, "unit": "A"}
